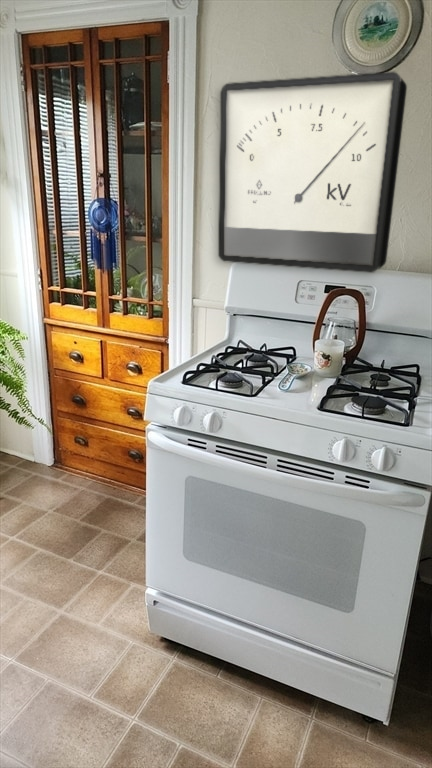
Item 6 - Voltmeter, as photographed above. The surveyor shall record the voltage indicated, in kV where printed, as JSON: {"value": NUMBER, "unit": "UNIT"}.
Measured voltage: {"value": 9.25, "unit": "kV"}
